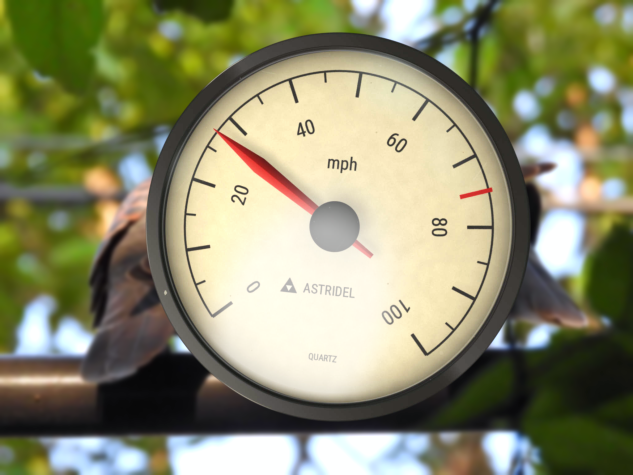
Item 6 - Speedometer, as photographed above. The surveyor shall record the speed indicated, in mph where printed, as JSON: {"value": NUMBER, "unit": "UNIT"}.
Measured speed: {"value": 27.5, "unit": "mph"}
